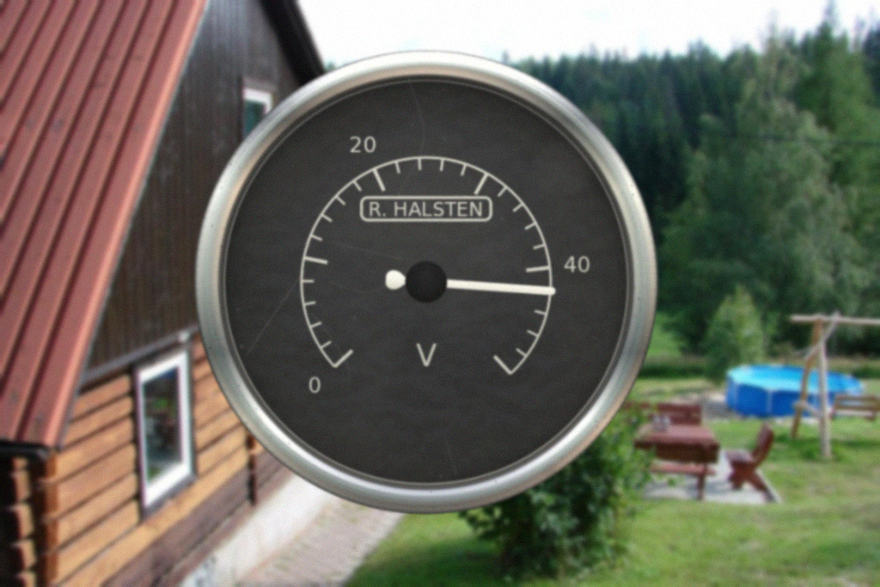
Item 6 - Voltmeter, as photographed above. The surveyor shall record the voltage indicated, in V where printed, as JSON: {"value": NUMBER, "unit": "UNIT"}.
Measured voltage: {"value": 42, "unit": "V"}
